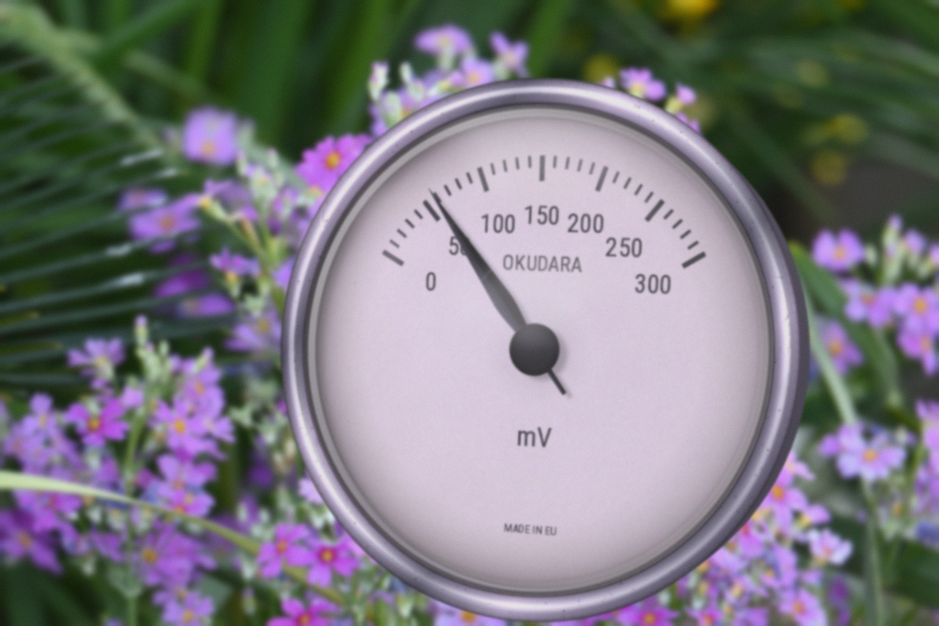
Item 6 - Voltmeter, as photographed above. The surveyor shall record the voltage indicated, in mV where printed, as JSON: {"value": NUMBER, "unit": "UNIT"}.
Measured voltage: {"value": 60, "unit": "mV"}
